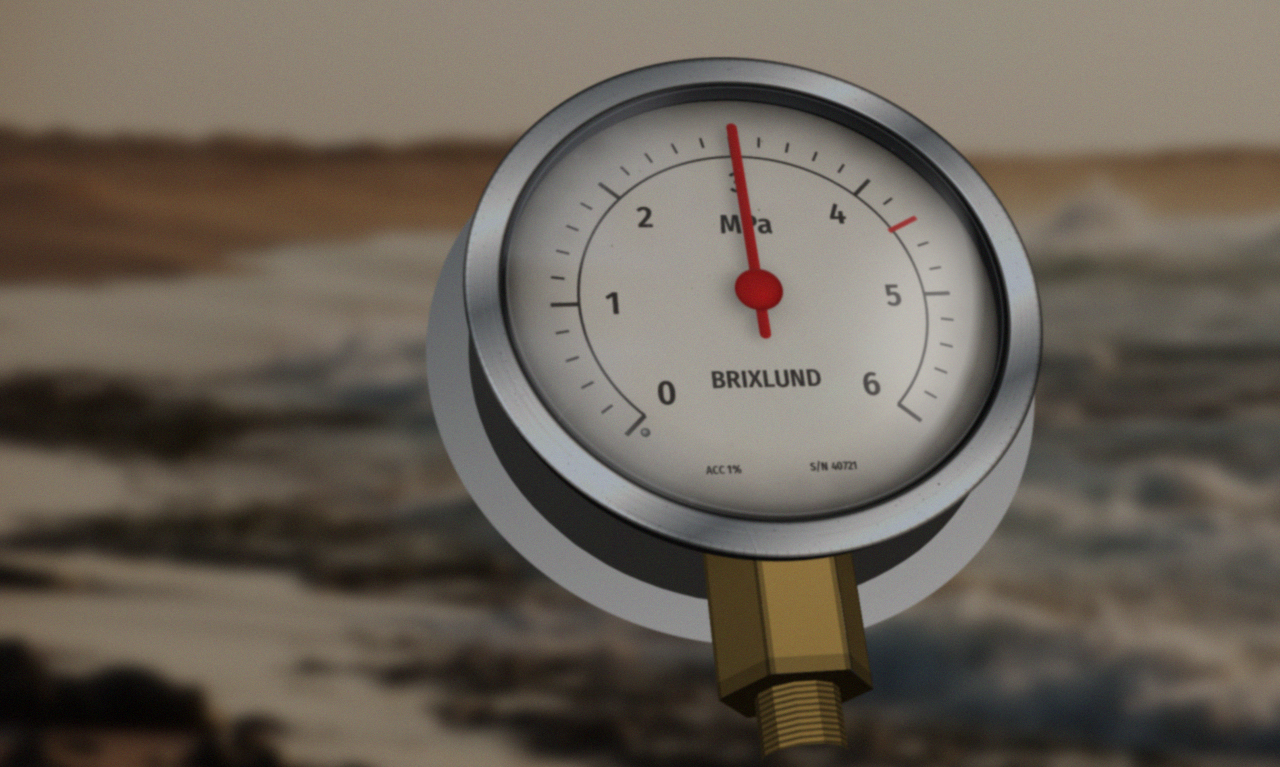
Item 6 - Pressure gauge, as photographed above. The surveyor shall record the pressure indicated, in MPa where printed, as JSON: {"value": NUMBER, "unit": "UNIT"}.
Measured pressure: {"value": 3, "unit": "MPa"}
